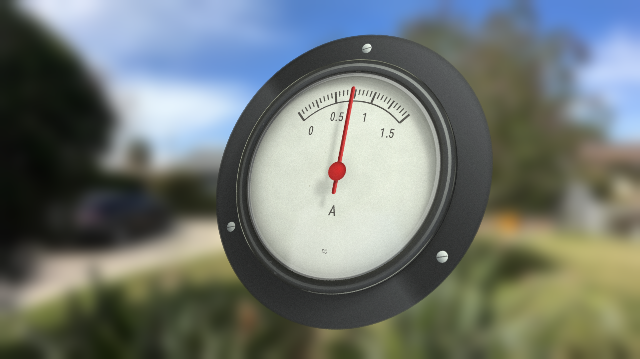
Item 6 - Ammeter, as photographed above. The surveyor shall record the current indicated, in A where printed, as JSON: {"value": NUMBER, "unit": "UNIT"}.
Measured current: {"value": 0.75, "unit": "A"}
